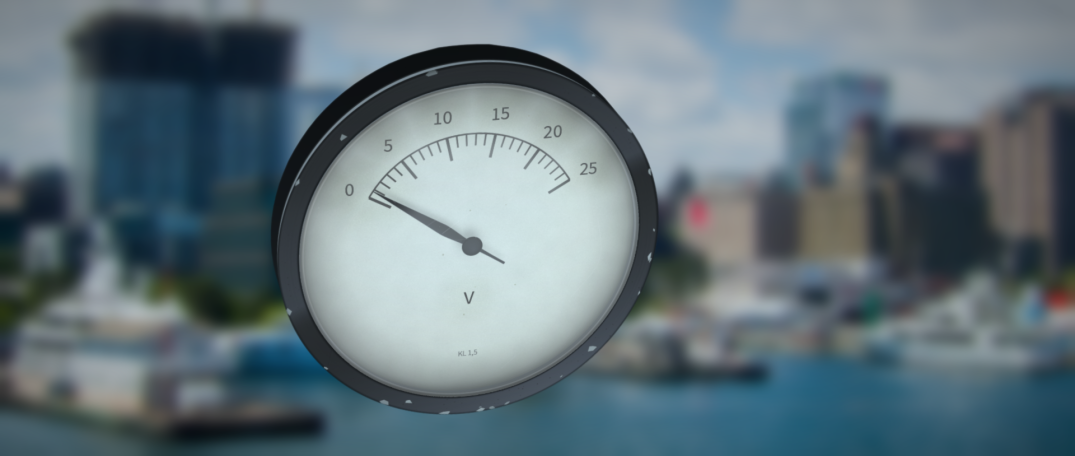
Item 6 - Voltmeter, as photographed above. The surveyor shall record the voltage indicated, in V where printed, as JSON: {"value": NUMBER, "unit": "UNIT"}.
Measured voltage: {"value": 1, "unit": "V"}
